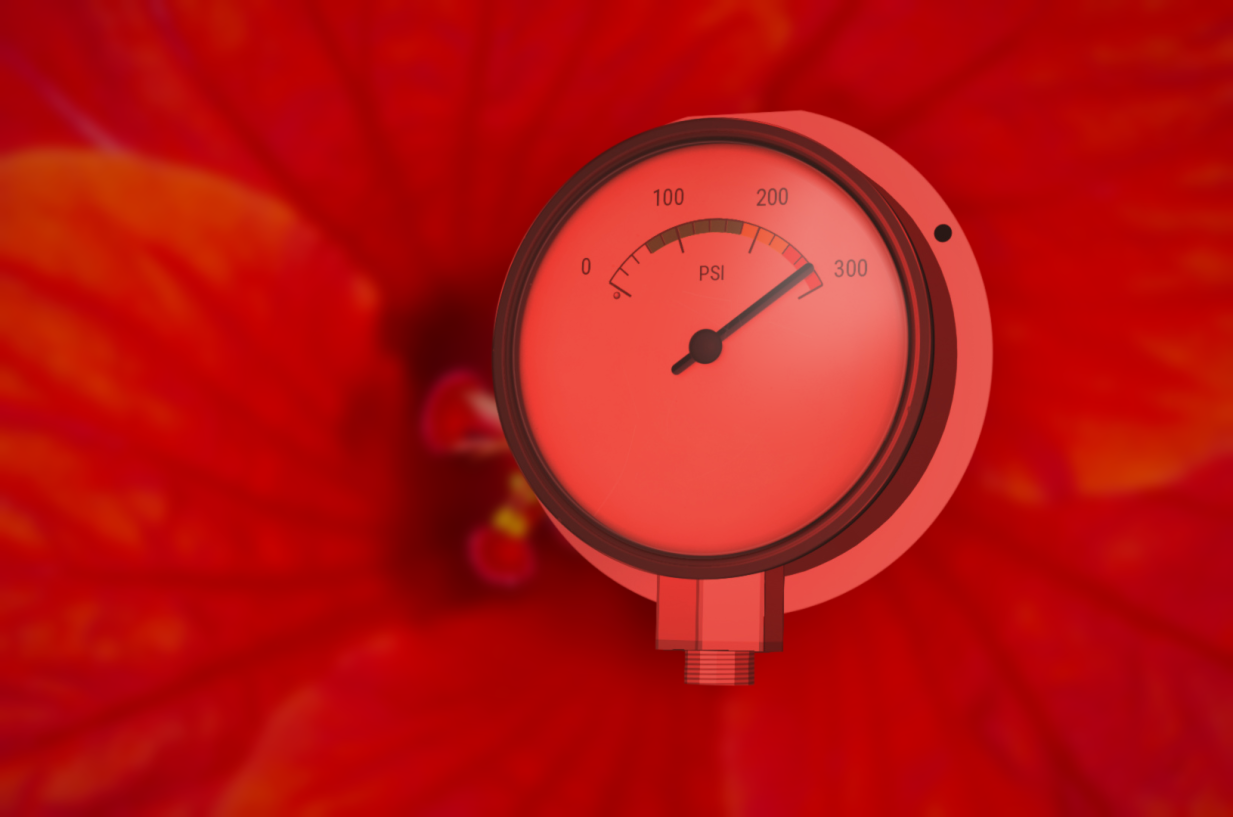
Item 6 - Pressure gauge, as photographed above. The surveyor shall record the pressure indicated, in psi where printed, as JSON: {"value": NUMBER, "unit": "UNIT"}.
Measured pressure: {"value": 280, "unit": "psi"}
